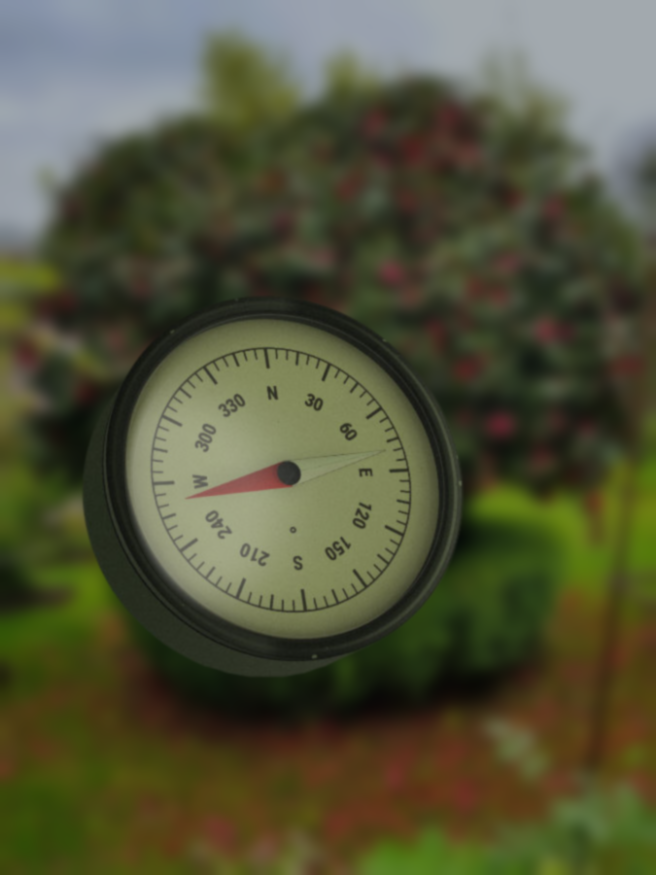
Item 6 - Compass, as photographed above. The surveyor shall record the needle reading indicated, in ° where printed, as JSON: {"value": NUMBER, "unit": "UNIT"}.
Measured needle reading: {"value": 260, "unit": "°"}
